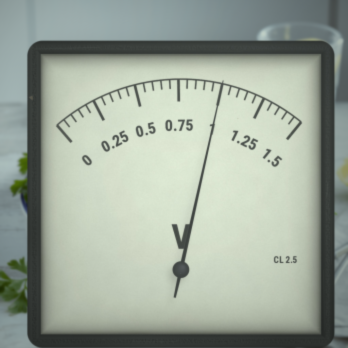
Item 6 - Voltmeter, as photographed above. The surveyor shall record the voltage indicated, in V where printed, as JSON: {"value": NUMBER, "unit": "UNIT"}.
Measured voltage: {"value": 1, "unit": "V"}
